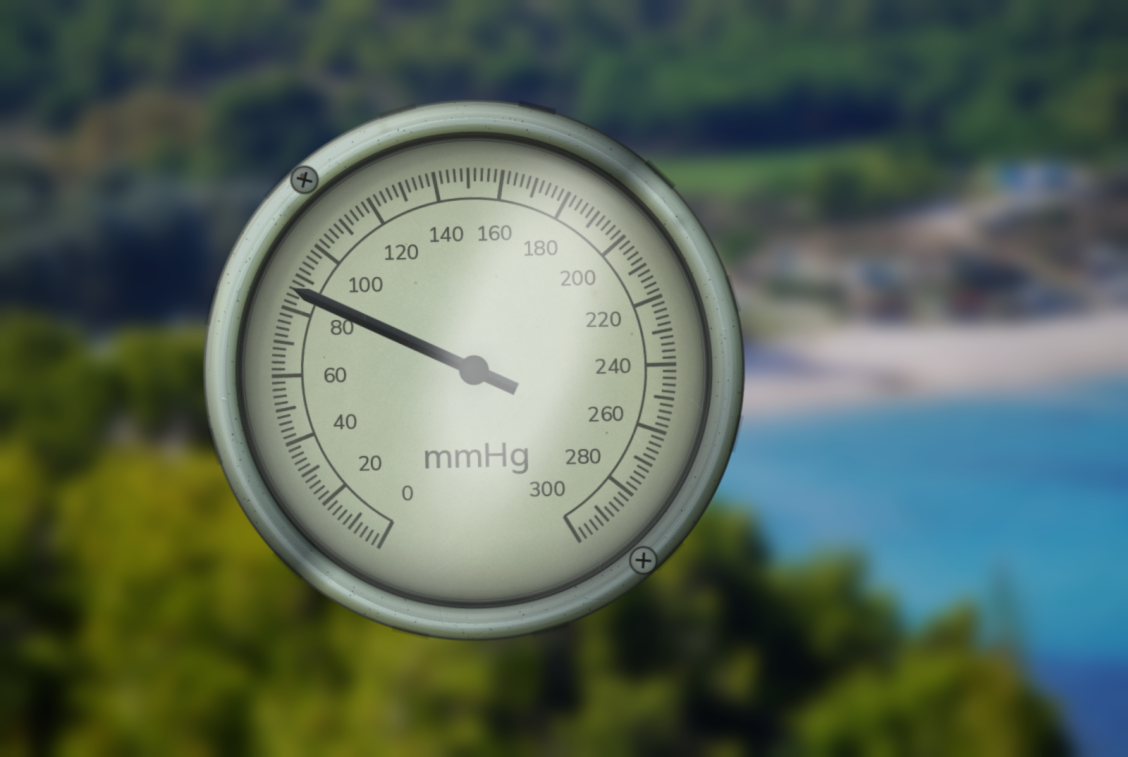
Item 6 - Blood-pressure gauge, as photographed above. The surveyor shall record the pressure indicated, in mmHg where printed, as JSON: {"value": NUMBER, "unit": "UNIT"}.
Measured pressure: {"value": 86, "unit": "mmHg"}
